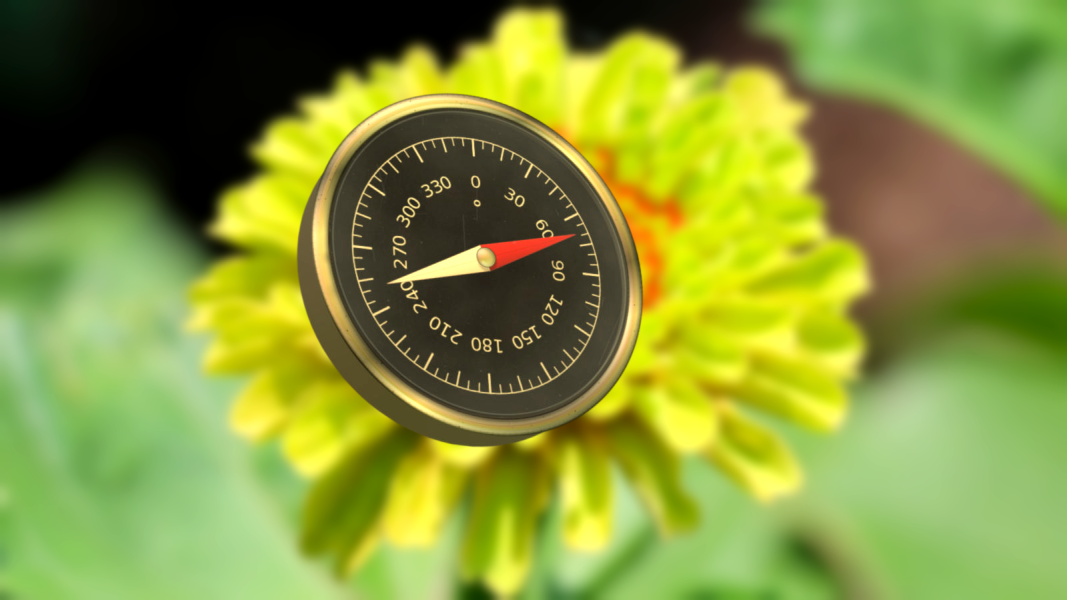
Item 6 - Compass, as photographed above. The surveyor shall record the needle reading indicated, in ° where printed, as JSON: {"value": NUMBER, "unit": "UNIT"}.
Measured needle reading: {"value": 70, "unit": "°"}
